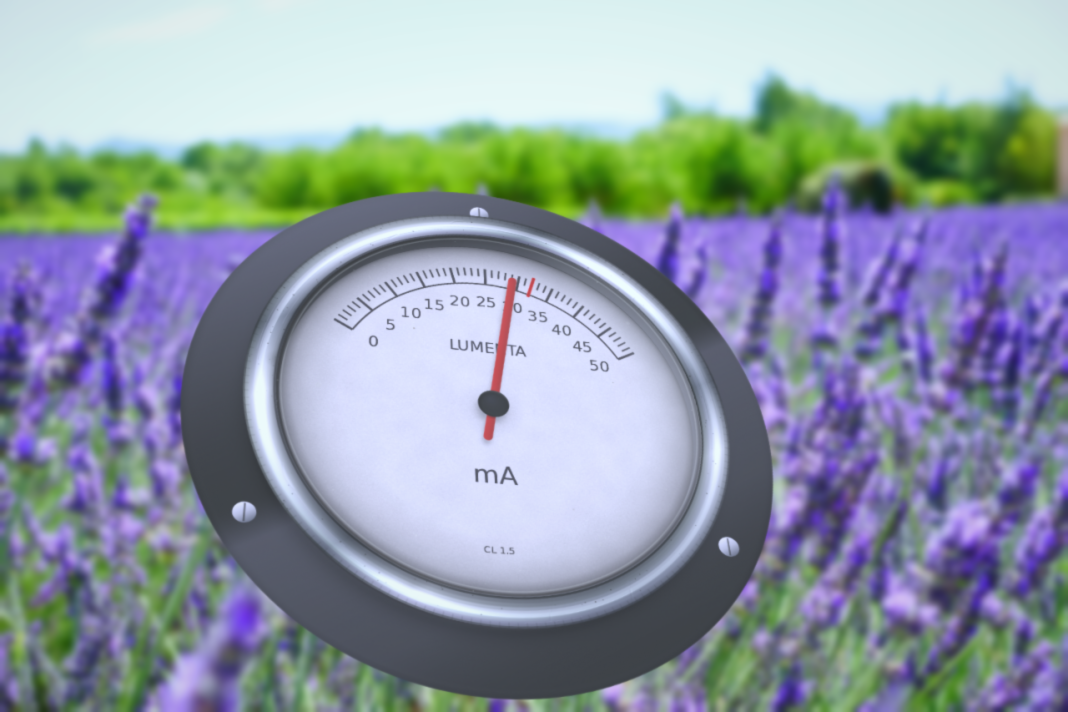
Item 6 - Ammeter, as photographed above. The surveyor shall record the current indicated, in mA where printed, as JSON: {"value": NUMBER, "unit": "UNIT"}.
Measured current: {"value": 29, "unit": "mA"}
